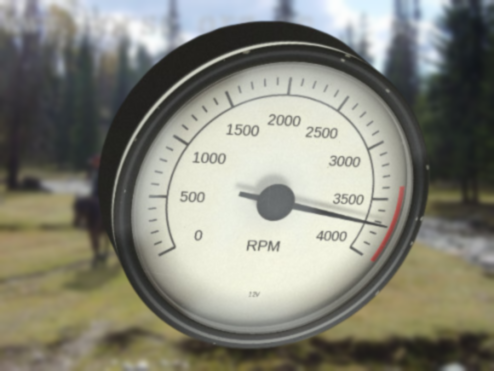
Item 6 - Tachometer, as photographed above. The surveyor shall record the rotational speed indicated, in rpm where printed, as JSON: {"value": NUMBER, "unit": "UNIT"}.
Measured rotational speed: {"value": 3700, "unit": "rpm"}
